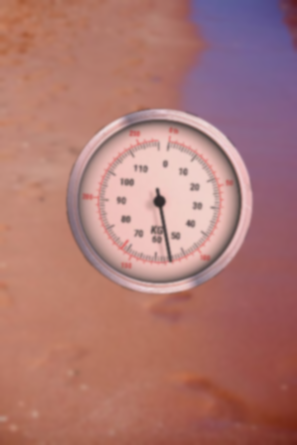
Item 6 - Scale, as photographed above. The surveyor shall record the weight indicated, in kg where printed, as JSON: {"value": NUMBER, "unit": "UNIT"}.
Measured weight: {"value": 55, "unit": "kg"}
